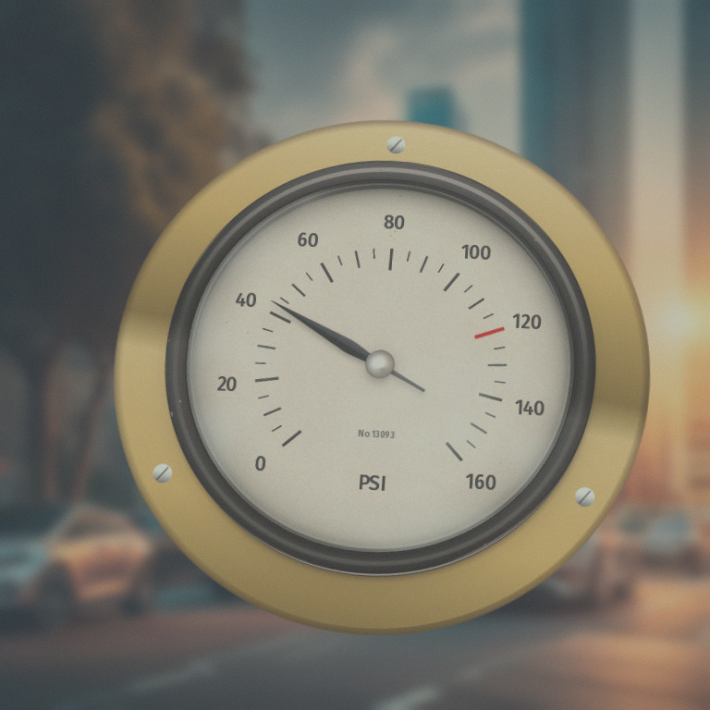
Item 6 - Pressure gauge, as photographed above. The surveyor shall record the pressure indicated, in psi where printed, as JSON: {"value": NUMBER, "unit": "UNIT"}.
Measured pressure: {"value": 42.5, "unit": "psi"}
